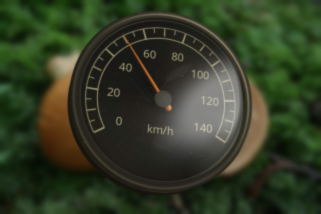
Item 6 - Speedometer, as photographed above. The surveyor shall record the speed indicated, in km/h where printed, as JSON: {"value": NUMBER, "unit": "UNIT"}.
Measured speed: {"value": 50, "unit": "km/h"}
